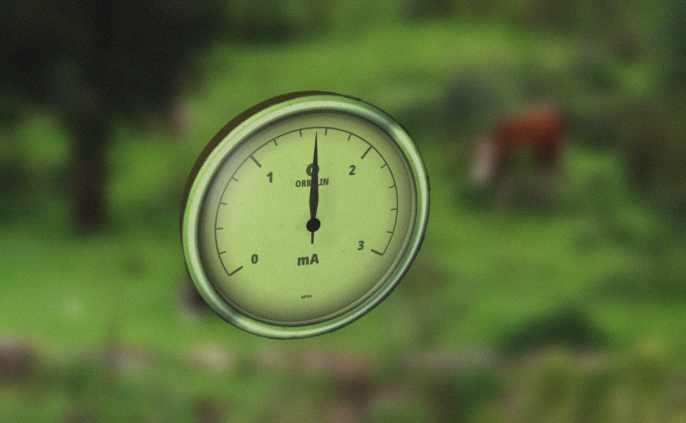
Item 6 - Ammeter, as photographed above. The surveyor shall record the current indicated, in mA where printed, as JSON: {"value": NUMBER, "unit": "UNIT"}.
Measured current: {"value": 1.5, "unit": "mA"}
